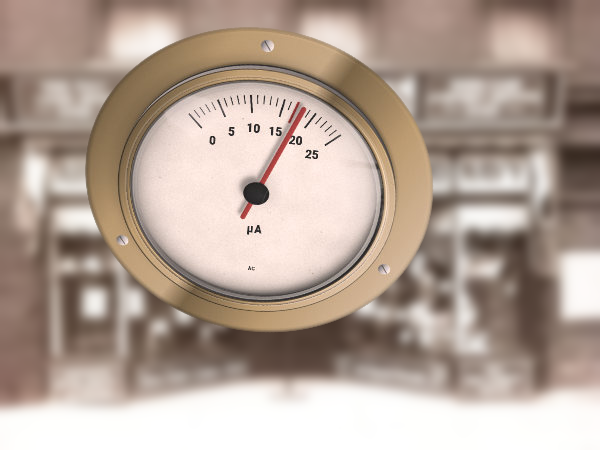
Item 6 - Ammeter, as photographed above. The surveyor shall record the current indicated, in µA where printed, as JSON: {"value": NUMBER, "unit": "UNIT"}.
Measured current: {"value": 18, "unit": "µA"}
